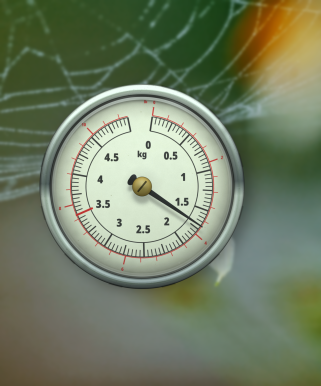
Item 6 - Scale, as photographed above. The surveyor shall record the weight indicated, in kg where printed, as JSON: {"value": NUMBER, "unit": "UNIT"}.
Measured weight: {"value": 1.7, "unit": "kg"}
